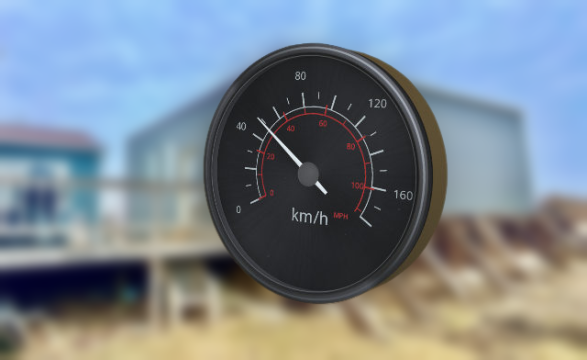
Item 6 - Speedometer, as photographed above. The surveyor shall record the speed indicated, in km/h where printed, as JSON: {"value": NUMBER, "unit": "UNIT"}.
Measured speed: {"value": 50, "unit": "km/h"}
